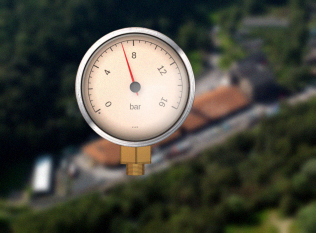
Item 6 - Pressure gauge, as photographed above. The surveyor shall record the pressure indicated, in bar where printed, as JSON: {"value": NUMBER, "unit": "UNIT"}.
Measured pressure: {"value": 7, "unit": "bar"}
